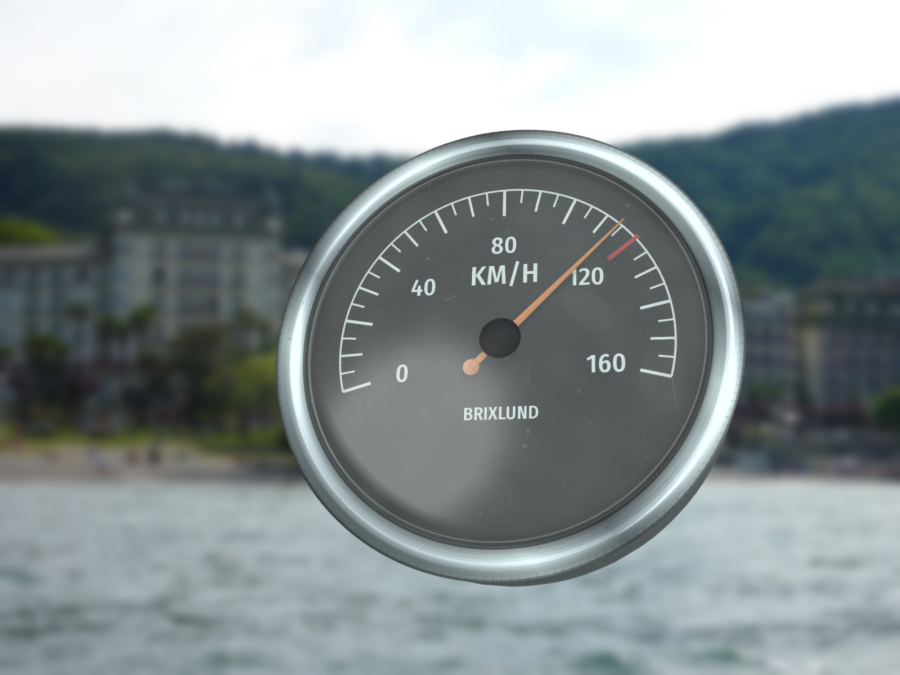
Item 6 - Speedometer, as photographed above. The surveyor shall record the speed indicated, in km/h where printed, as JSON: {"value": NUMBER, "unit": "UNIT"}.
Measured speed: {"value": 115, "unit": "km/h"}
